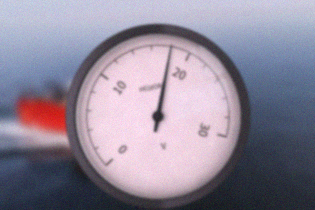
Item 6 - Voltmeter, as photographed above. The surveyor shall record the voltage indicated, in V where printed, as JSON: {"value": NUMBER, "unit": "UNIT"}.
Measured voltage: {"value": 18, "unit": "V"}
